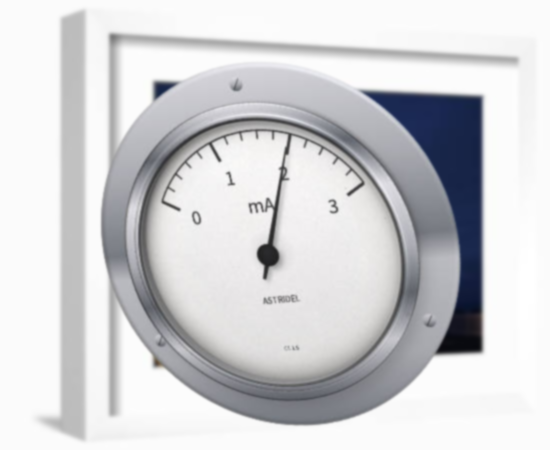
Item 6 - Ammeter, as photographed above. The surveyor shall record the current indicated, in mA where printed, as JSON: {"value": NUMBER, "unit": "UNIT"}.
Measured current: {"value": 2, "unit": "mA"}
